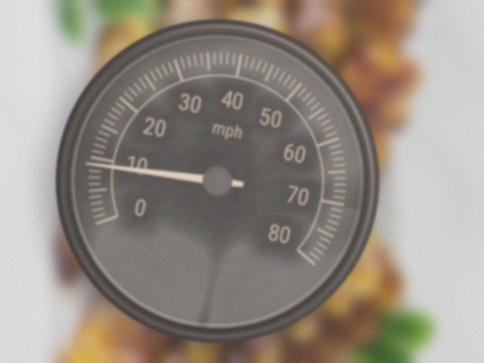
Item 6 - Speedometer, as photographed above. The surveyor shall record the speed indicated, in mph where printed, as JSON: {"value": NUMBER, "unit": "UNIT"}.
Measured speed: {"value": 9, "unit": "mph"}
